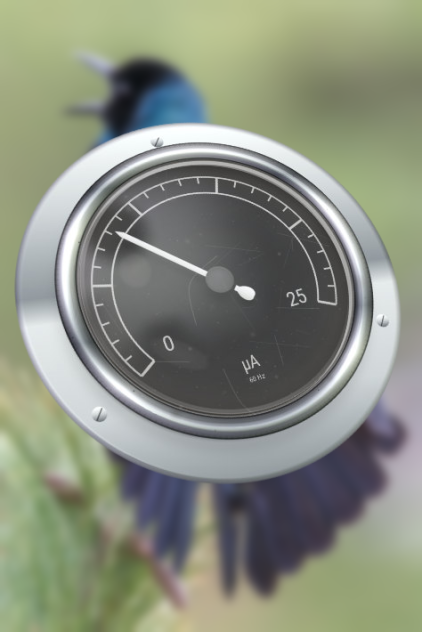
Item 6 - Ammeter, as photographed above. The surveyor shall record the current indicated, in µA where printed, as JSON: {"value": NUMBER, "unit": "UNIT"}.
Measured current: {"value": 8, "unit": "µA"}
